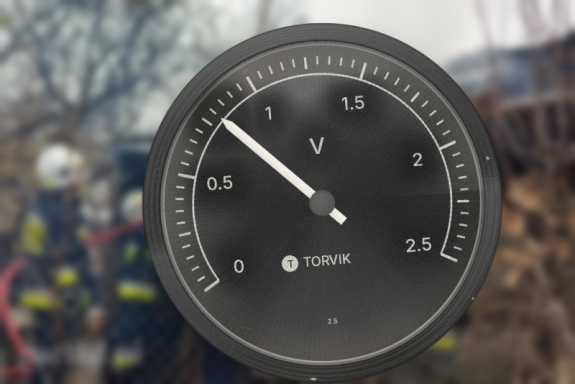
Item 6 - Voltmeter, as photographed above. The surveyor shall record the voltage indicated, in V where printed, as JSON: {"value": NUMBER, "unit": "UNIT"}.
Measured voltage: {"value": 0.8, "unit": "V"}
